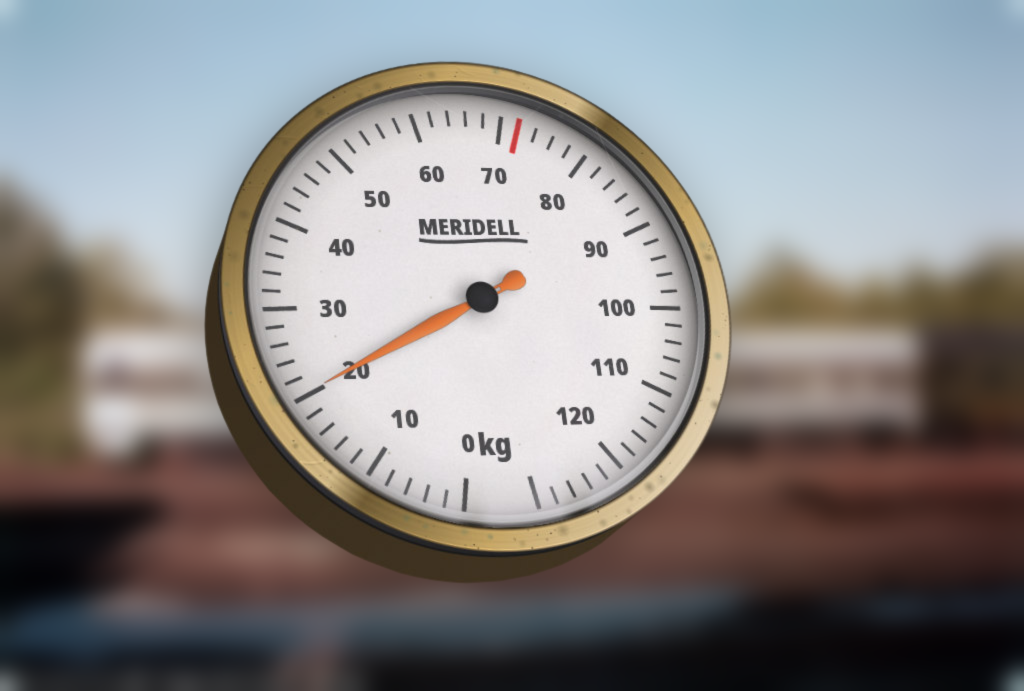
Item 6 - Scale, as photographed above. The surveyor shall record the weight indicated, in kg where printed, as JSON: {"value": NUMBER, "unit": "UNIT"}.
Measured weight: {"value": 20, "unit": "kg"}
